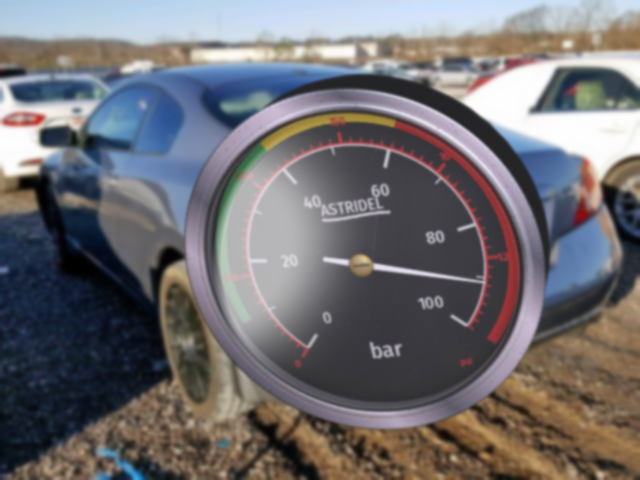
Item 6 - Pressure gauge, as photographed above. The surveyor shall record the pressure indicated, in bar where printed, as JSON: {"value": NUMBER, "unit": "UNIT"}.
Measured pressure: {"value": 90, "unit": "bar"}
